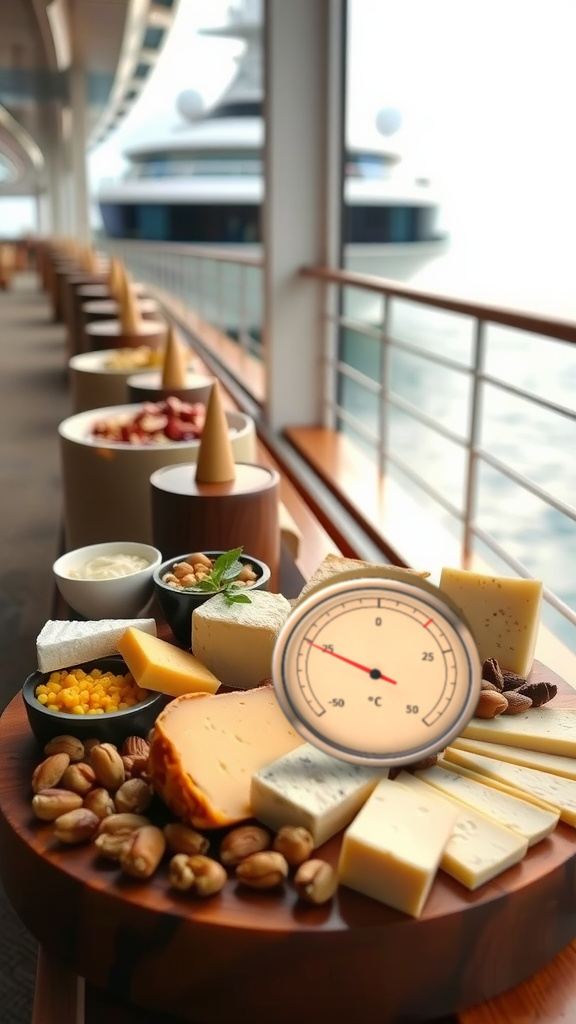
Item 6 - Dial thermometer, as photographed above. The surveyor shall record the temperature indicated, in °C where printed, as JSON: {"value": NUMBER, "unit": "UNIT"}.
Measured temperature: {"value": -25, "unit": "°C"}
